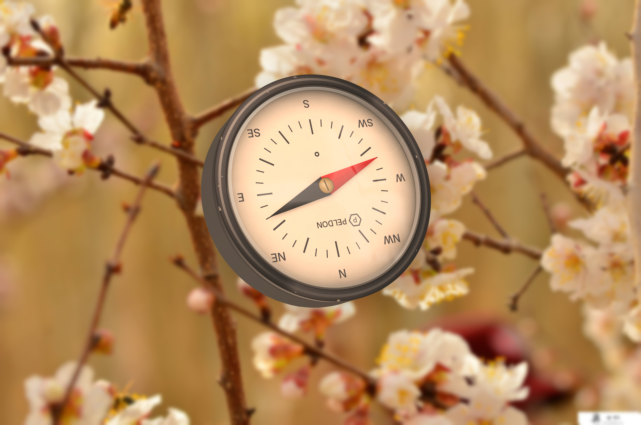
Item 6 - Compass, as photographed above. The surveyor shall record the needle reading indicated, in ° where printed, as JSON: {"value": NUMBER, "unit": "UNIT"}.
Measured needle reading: {"value": 250, "unit": "°"}
